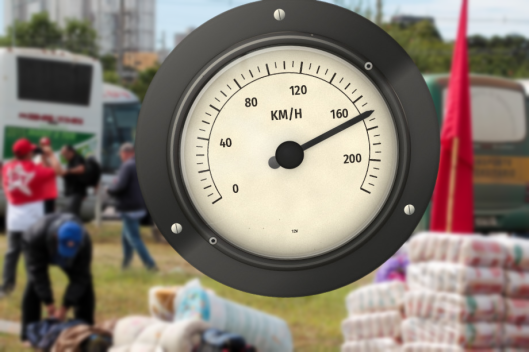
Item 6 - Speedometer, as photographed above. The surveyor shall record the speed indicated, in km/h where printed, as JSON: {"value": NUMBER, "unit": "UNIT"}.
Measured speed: {"value": 170, "unit": "km/h"}
